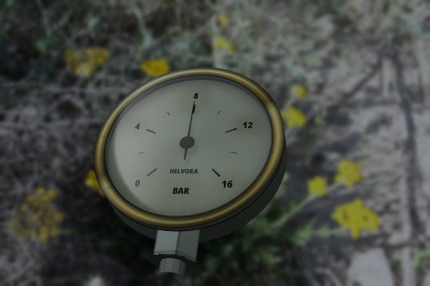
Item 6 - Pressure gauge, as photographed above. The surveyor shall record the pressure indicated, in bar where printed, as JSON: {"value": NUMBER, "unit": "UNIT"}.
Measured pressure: {"value": 8, "unit": "bar"}
